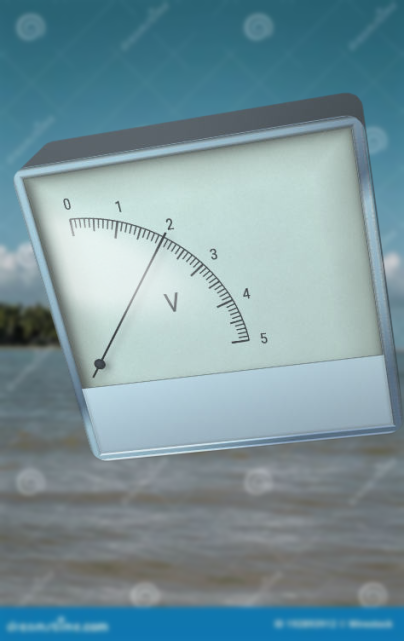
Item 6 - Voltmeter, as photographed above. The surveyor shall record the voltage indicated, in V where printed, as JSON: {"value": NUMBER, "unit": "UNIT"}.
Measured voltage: {"value": 2, "unit": "V"}
